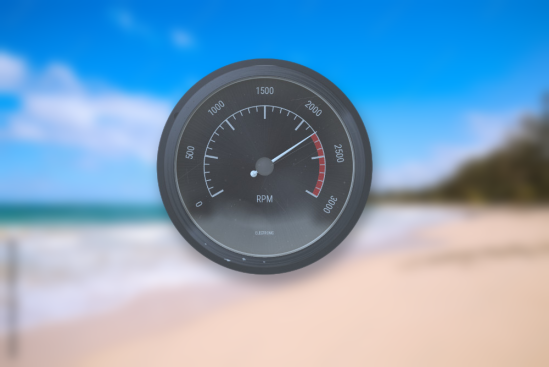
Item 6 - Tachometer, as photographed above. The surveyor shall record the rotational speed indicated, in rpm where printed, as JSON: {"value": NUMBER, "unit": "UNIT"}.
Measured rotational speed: {"value": 2200, "unit": "rpm"}
